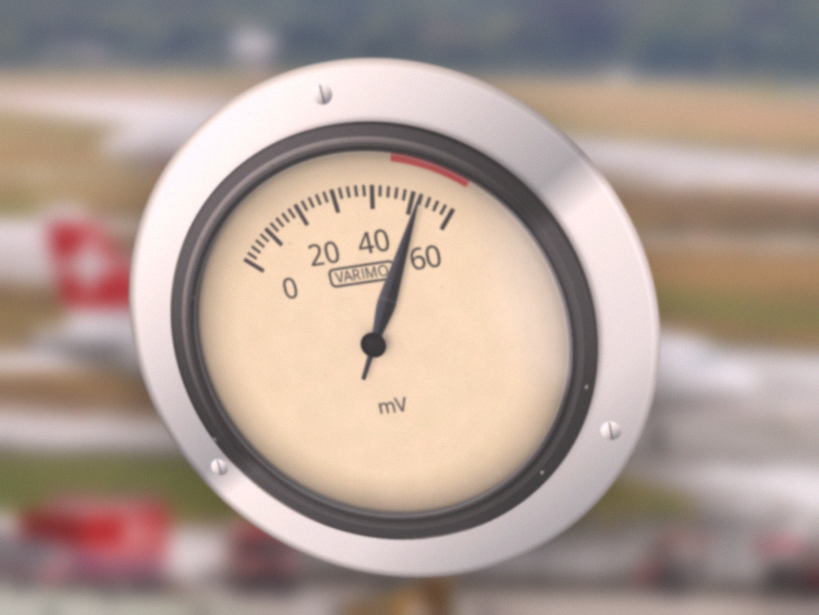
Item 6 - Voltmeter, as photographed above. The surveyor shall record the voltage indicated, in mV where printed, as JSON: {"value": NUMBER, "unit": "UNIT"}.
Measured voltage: {"value": 52, "unit": "mV"}
